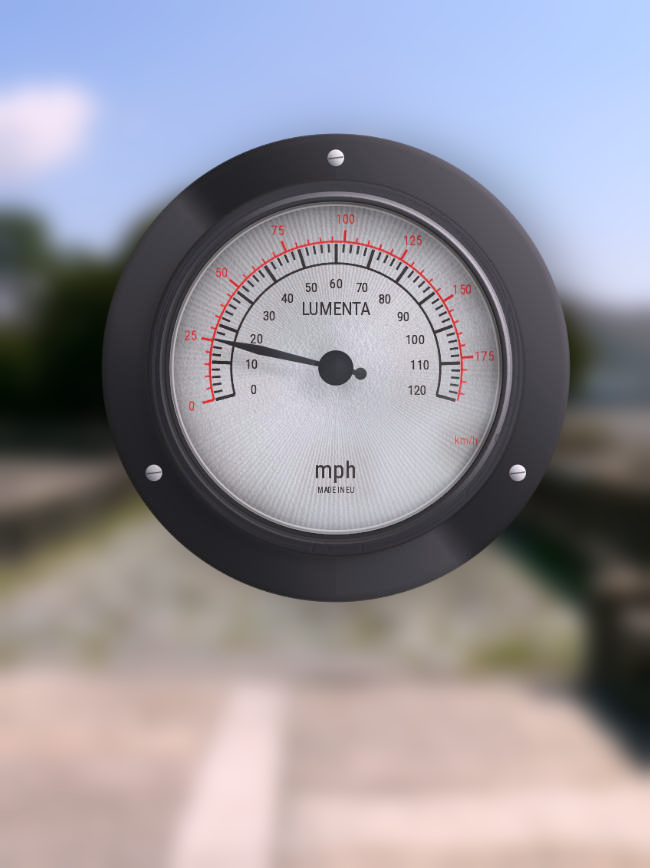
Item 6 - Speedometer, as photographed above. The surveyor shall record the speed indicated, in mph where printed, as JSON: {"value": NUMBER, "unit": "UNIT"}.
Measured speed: {"value": 16, "unit": "mph"}
